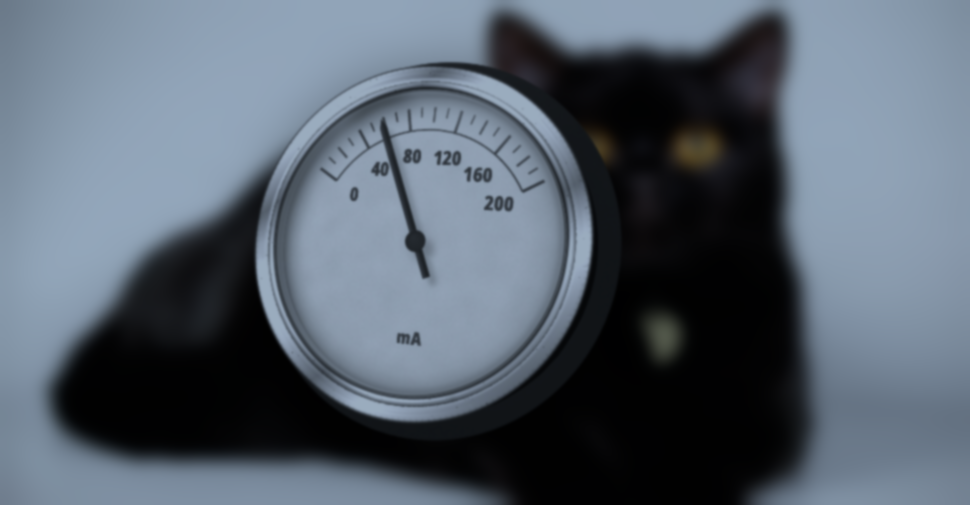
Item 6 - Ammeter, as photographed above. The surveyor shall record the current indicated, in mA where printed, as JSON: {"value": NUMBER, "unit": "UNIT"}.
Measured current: {"value": 60, "unit": "mA"}
